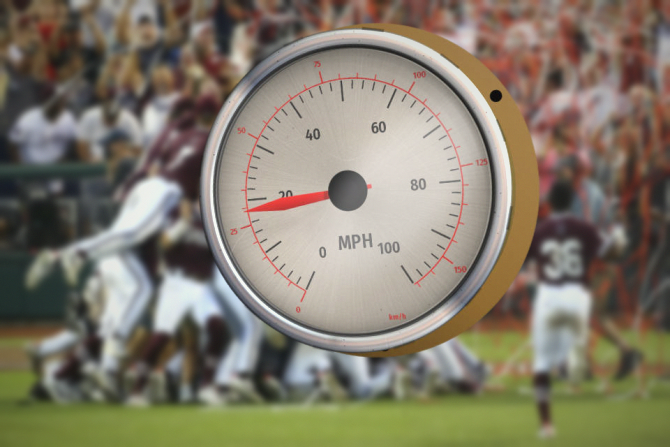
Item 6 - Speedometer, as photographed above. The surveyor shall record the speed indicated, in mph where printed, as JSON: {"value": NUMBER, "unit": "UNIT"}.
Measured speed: {"value": 18, "unit": "mph"}
